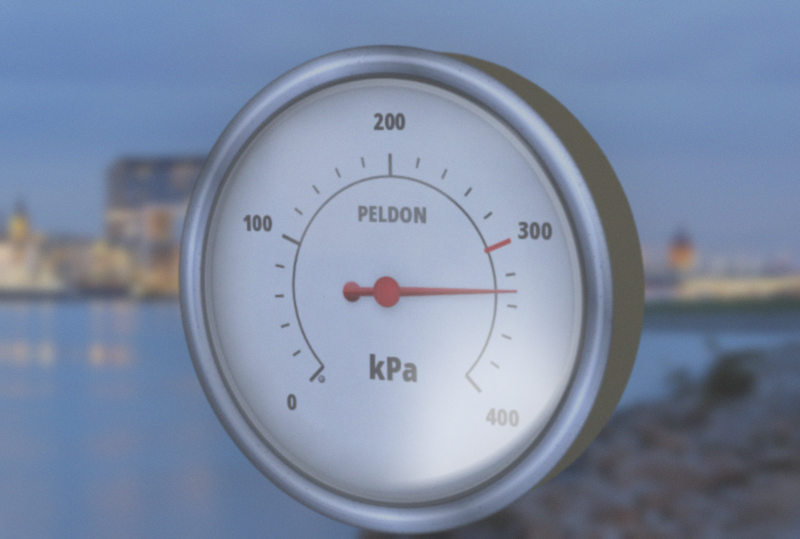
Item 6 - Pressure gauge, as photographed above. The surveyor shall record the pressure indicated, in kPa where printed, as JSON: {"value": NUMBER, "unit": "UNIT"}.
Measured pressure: {"value": 330, "unit": "kPa"}
